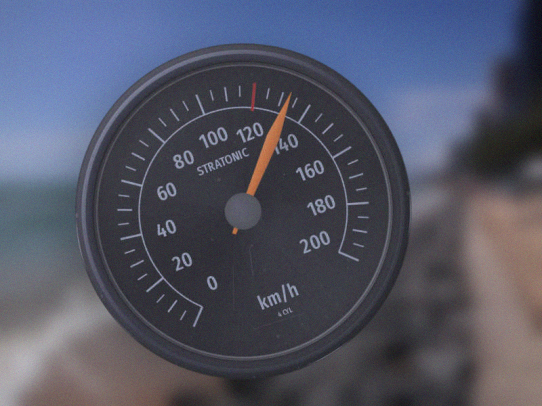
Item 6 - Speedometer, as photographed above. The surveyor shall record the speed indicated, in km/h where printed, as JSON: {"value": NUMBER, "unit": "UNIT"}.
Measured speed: {"value": 132.5, "unit": "km/h"}
